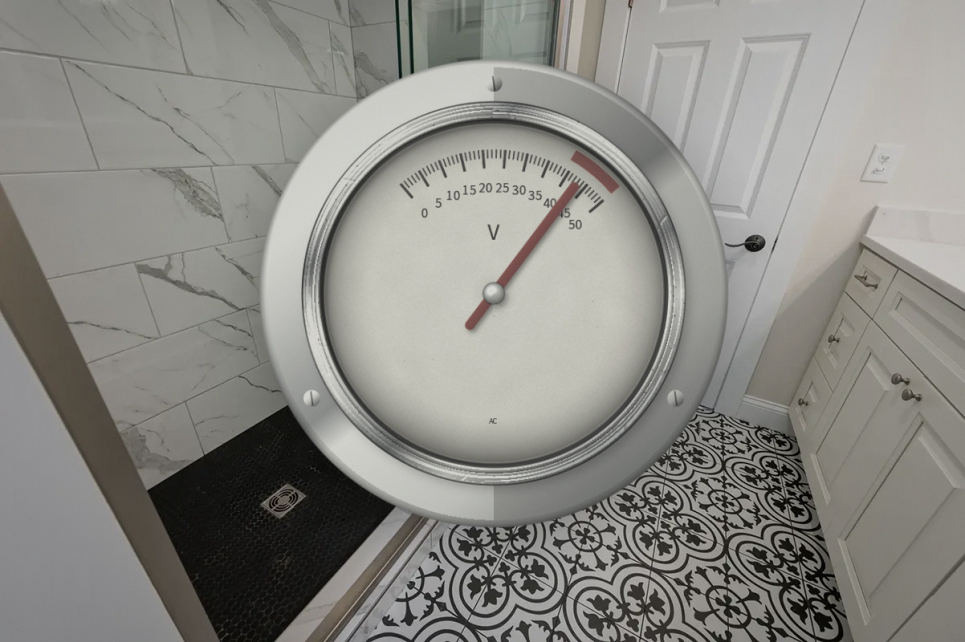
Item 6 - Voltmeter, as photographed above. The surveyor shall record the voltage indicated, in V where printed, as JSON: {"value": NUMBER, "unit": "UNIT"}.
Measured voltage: {"value": 43, "unit": "V"}
